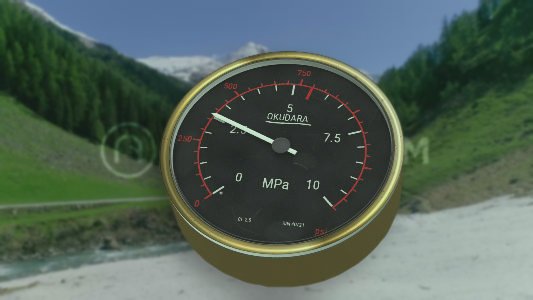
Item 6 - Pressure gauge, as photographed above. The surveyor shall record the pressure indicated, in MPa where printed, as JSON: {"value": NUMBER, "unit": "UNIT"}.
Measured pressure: {"value": 2.5, "unit": "MPa"}
